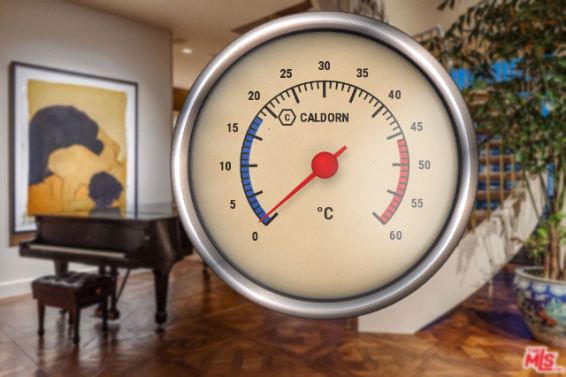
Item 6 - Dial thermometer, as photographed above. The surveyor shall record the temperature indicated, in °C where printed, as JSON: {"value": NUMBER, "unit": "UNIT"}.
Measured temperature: {"value": 1, "unit": "°C"}
